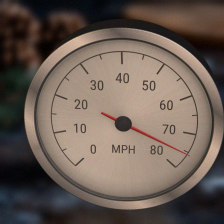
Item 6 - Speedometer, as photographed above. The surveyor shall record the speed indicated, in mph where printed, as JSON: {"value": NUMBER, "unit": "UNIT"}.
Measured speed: {"value": 75, "unit": "mph"}
